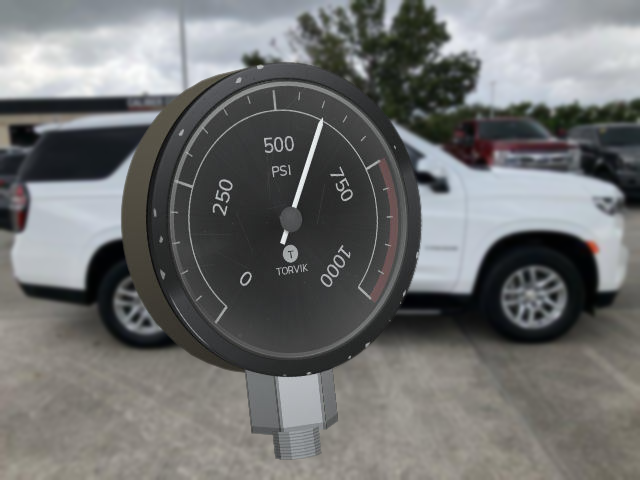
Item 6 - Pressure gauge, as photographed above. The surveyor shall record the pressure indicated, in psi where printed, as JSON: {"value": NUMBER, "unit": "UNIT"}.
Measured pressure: {"value": 600, "unit": "psi"}
